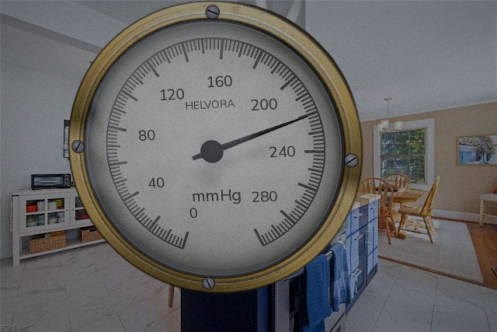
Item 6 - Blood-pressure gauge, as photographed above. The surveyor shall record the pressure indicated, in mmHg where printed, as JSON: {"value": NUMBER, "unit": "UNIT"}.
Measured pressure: {"value": 220, "unit": "mmHg"}
